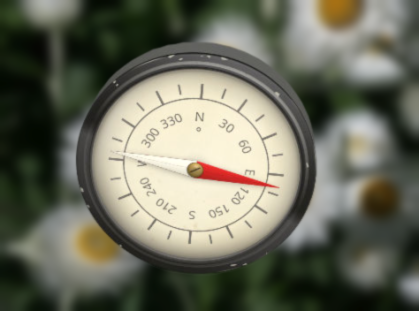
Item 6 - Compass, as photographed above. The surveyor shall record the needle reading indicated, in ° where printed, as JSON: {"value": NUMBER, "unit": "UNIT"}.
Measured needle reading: {"value": 97.5, "unit": "°"}
